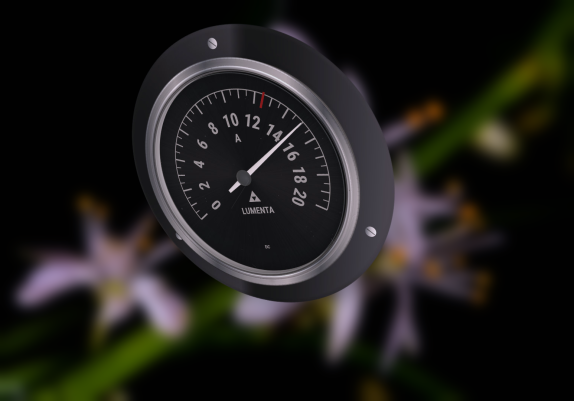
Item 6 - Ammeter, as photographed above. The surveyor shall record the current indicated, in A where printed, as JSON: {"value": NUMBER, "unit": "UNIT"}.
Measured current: {"value": 15, "unit": "A"}
